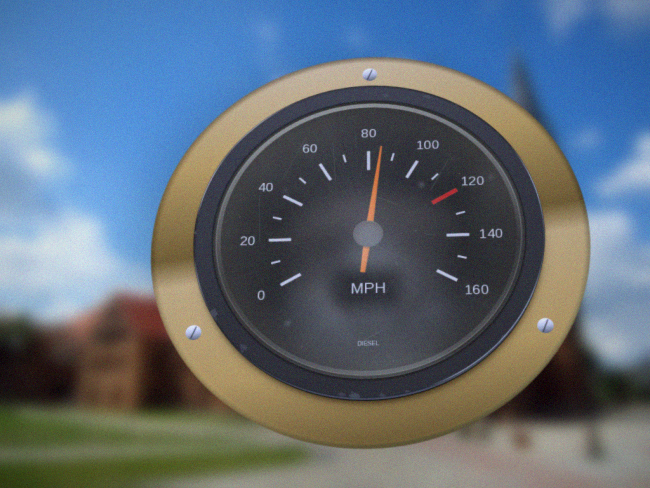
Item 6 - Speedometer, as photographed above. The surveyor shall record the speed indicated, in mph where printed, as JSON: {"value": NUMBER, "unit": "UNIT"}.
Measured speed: {"value": 85, "unit": "mph"}
